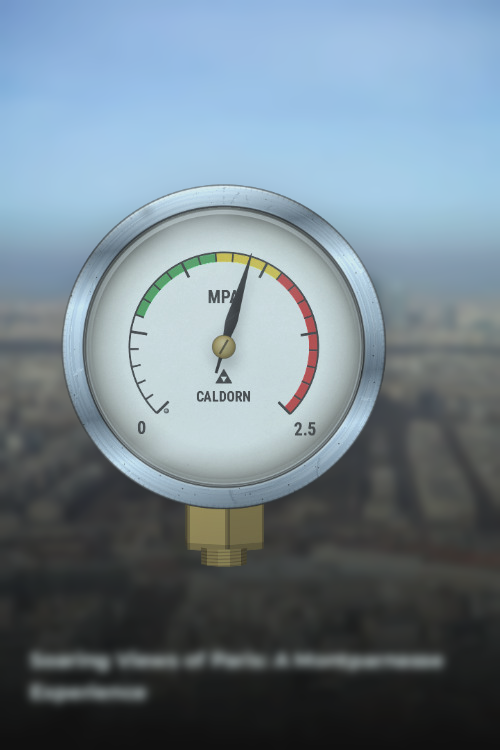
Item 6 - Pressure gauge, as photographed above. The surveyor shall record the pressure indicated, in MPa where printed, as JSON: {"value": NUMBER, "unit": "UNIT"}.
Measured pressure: {"value": 1.4, "unit": "MPa"}
